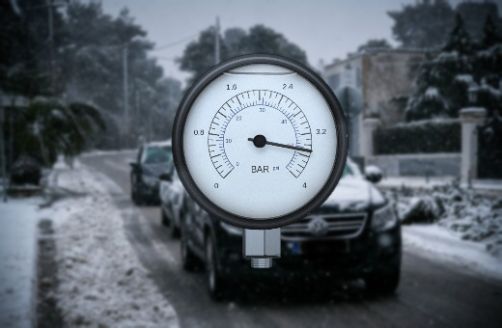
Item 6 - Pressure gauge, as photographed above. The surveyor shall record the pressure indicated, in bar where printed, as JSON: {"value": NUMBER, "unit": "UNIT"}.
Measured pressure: {"value": 3.5, "unit": "bar"}
